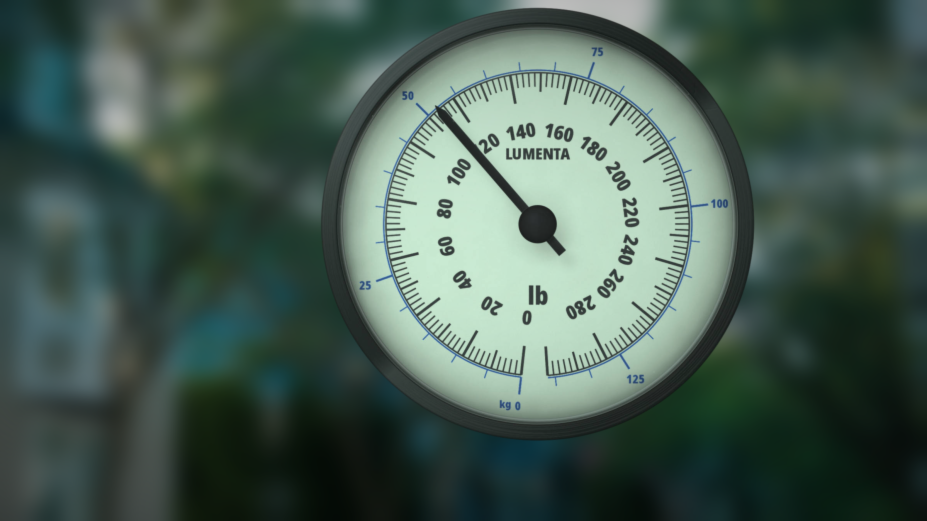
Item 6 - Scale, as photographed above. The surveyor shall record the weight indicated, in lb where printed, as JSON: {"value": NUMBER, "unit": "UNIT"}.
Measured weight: {"value": 114, "unit": "lb"}
